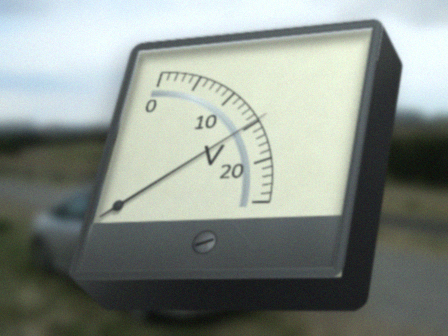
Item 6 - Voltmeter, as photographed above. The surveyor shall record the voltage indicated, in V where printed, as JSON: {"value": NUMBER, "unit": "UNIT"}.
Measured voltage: {"value": 15, "unit": "V"}
